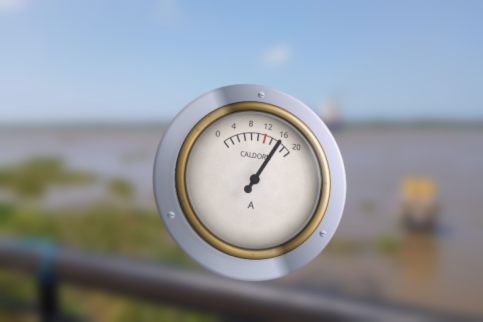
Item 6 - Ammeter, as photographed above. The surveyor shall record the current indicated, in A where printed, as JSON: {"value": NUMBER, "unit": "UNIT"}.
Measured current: {"value": 16, "unit": "A"}
